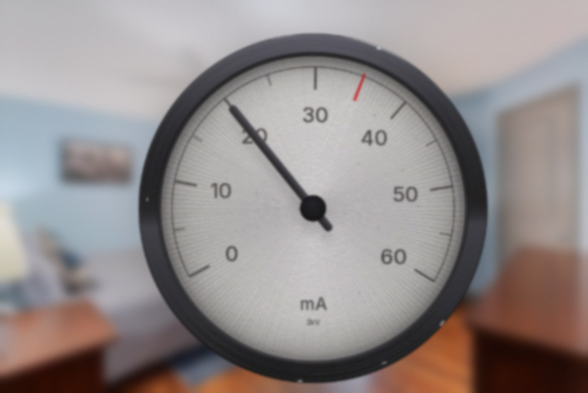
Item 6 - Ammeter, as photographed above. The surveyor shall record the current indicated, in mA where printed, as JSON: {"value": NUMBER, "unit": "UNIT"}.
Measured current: {"value": 20, "unit": "mA"}
